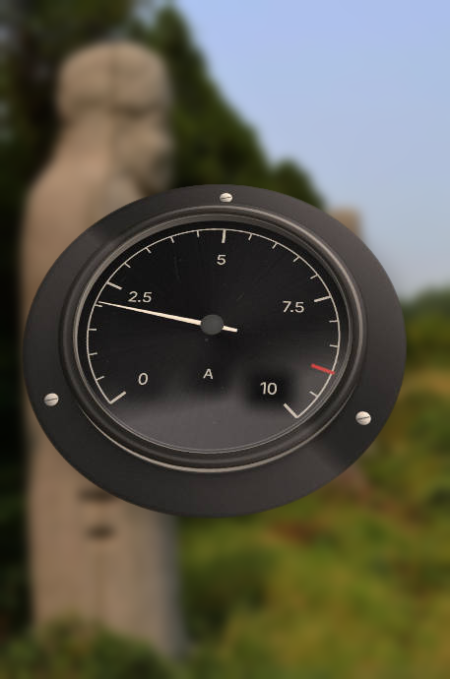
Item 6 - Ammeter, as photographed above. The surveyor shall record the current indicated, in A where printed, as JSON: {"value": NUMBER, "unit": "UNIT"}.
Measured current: {"value": 2, "unit": "A"}
